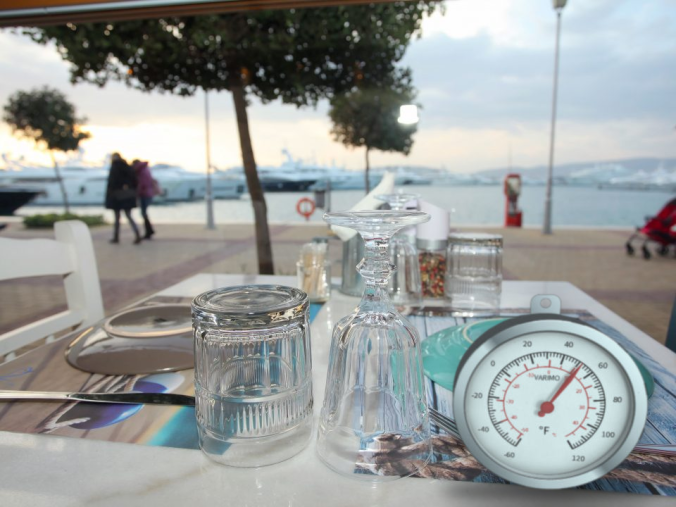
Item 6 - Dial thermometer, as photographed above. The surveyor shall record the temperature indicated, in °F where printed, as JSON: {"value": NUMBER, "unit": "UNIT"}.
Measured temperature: {"value": 50, "unit": "°F"}
